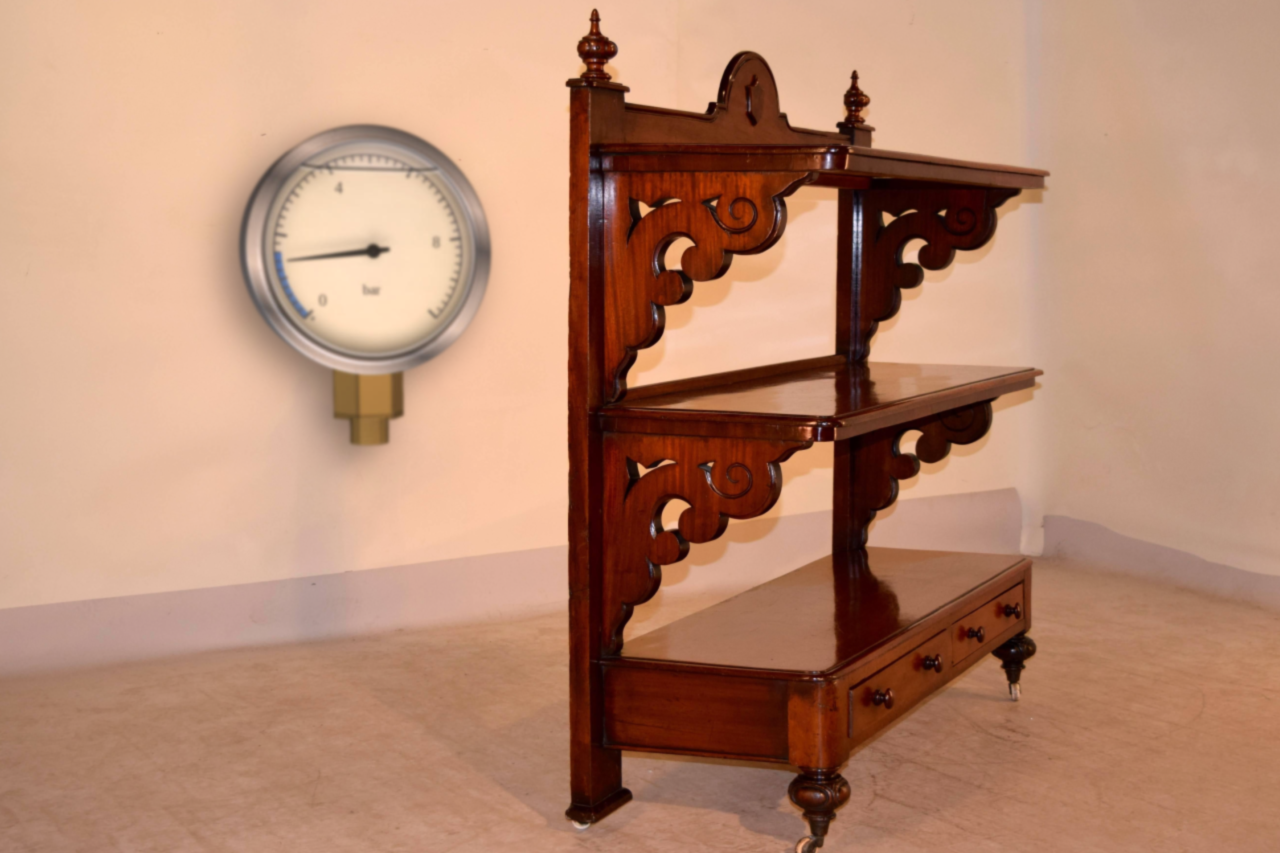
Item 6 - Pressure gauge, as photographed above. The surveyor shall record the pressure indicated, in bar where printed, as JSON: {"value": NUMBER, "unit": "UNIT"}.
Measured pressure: {"value": 1.4, "unit": "bar"}
